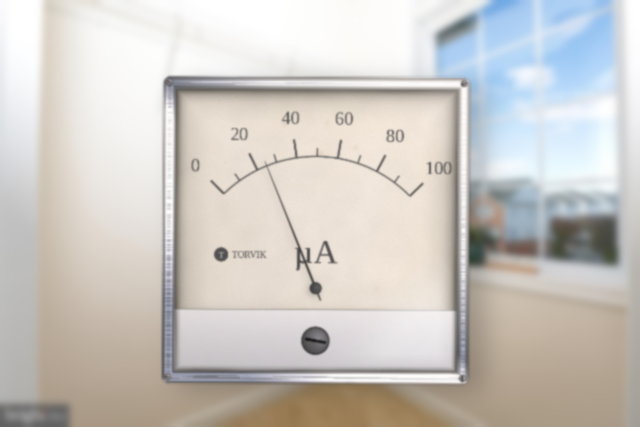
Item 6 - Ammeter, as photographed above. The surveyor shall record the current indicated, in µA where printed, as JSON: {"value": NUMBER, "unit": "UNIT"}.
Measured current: {"value": 25, "unit": "µA"}
